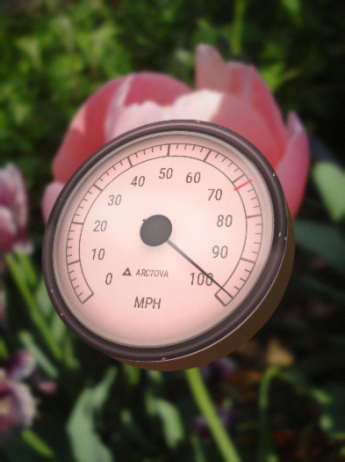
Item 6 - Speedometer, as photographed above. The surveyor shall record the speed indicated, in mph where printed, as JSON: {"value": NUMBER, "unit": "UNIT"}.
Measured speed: {"value": 98, "unit": "mph"}
